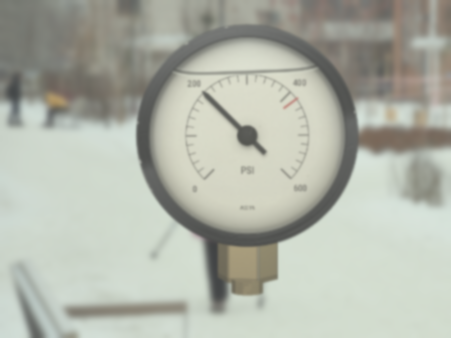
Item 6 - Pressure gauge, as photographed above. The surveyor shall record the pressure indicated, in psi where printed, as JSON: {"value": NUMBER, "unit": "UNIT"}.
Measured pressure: {"value": 200, "unit": "psi"}
